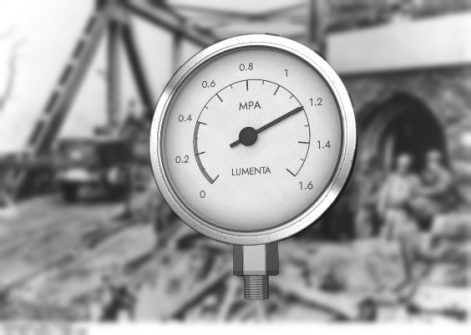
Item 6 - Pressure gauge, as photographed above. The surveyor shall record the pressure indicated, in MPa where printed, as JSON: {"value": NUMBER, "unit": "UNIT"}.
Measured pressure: {"value": 1.2, "unit": "MPa"}
